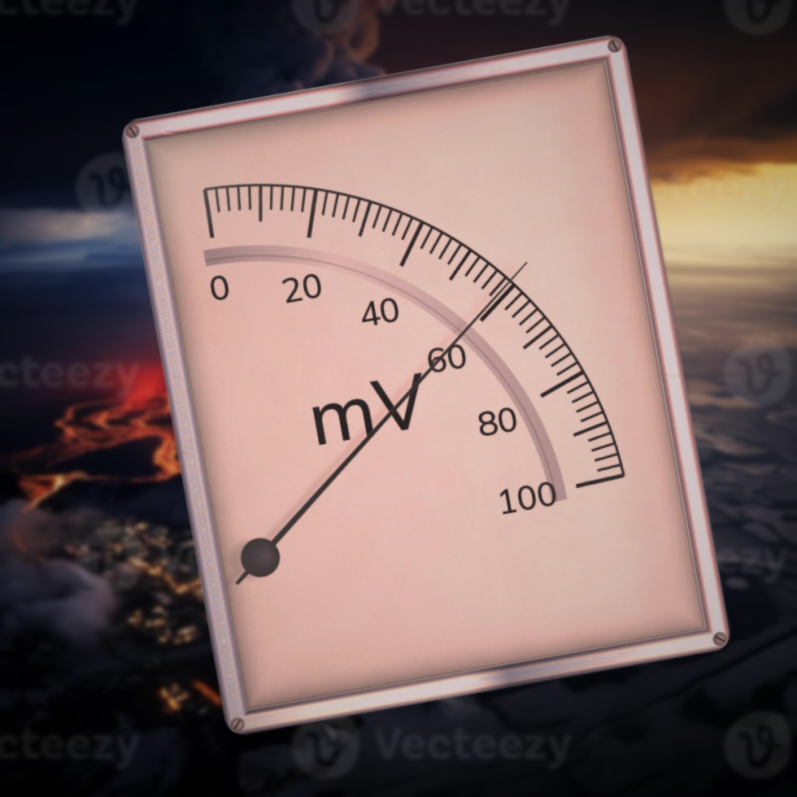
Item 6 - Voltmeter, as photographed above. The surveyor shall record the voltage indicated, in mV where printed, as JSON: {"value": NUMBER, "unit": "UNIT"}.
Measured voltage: {"value": 59, "unit": "mV"}
